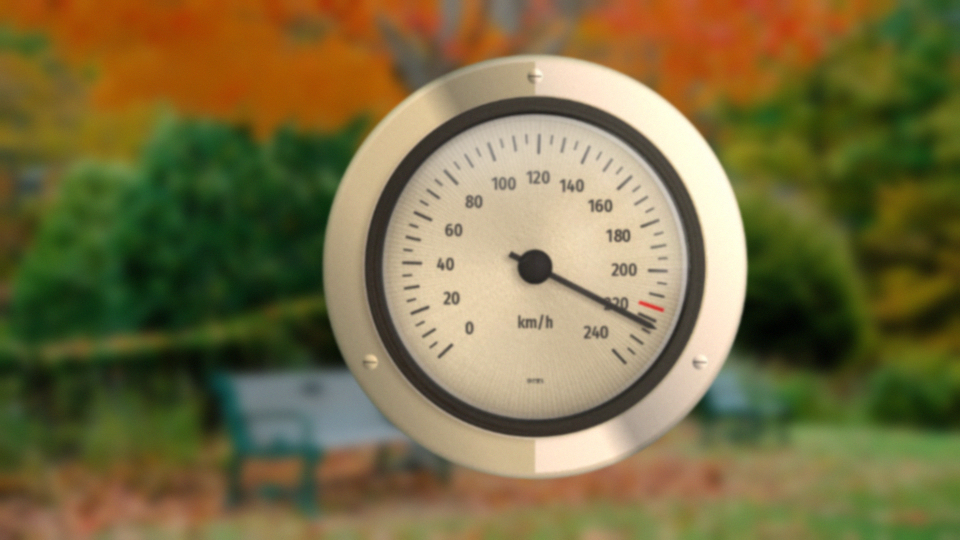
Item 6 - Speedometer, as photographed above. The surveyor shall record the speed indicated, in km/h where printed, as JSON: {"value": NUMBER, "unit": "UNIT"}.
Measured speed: {"value": 222.5, "unit": "km/h"}
